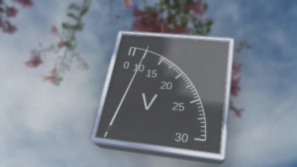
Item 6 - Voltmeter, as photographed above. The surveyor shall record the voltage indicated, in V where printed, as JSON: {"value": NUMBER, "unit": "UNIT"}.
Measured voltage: {"value": 10, "unit": "V"}
